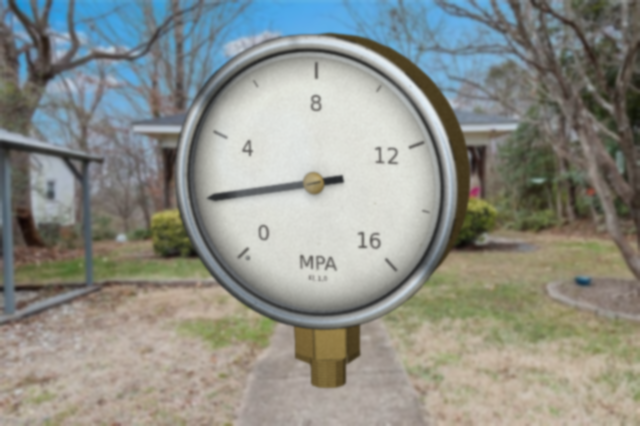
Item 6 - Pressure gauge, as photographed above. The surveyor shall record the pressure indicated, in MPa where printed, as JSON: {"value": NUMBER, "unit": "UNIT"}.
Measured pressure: {"value": 2, "unit": "MPa"}
